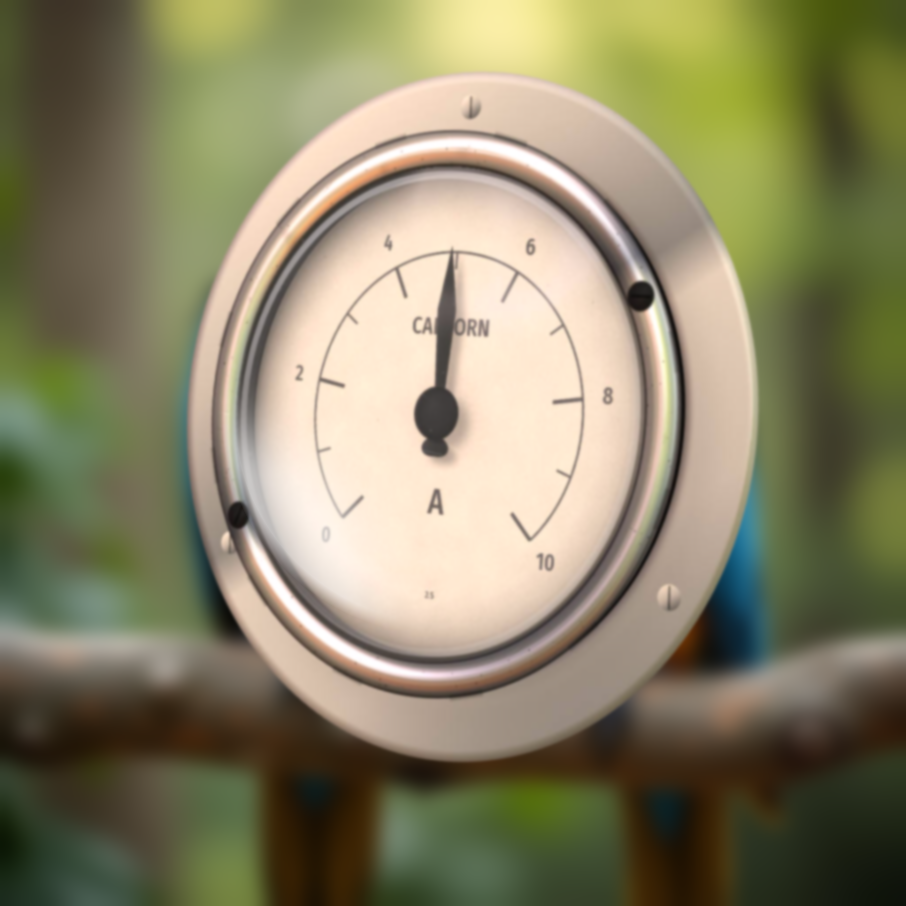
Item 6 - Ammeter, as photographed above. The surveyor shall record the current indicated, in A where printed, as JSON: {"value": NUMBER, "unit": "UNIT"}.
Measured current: {"value": 5, "unit": "A"}
